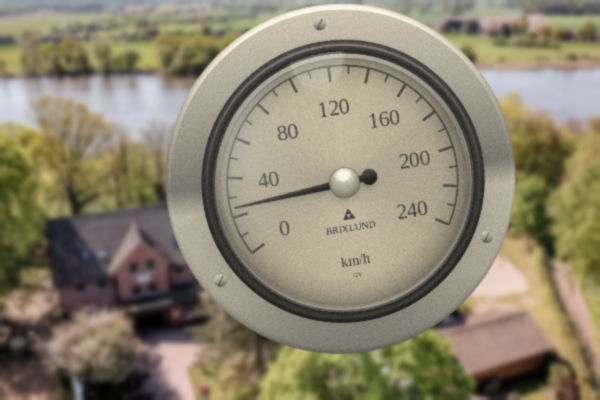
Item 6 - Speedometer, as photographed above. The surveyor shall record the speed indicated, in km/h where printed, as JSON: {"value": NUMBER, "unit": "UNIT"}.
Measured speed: {"value": 25, "unit": "km/h"}
